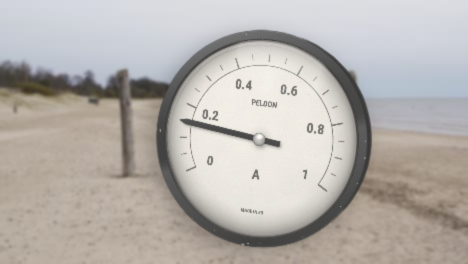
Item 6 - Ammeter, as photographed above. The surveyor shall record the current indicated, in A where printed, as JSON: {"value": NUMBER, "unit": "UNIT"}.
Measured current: {"value": 0.15, "unit": "A"}
